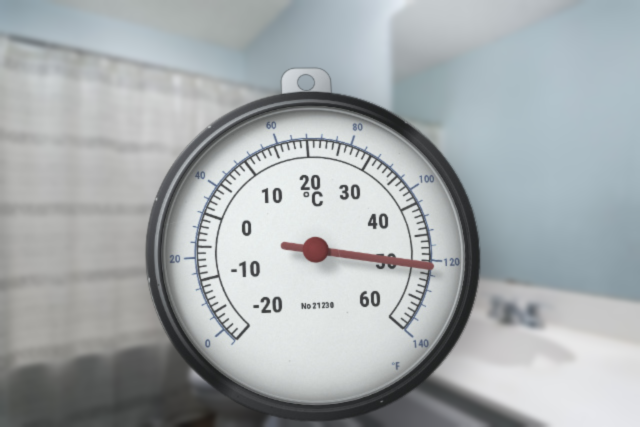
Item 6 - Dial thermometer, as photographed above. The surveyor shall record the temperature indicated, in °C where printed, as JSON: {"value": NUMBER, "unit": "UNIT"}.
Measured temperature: {"value": 50, "unit": "°C"}
